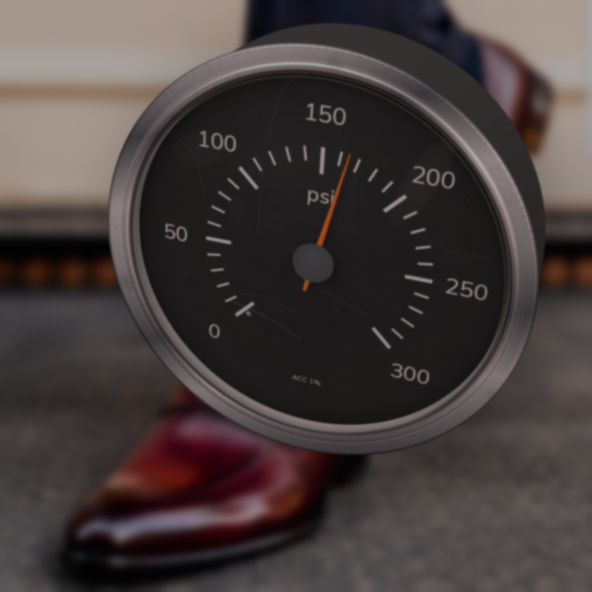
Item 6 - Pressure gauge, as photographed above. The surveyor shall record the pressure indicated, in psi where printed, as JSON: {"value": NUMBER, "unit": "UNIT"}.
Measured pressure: {"value": 165, "unit": "psi"}
